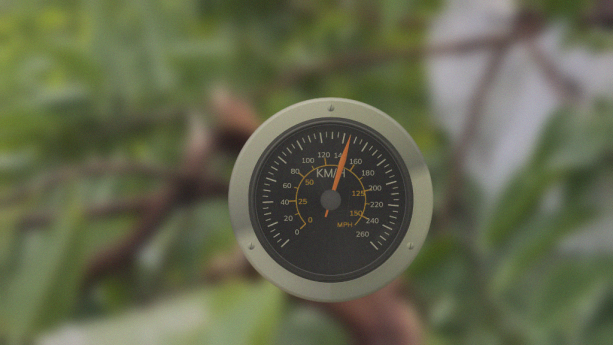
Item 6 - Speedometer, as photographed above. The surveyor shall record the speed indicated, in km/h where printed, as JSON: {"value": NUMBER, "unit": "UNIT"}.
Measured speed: {"value": 145, "unit": "km/h"}
